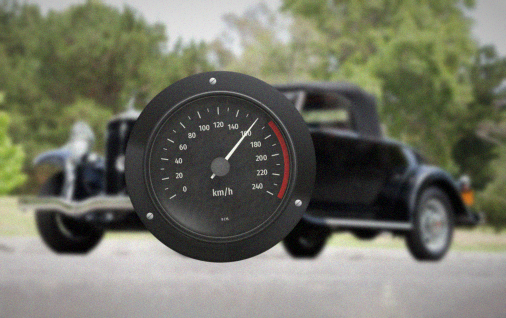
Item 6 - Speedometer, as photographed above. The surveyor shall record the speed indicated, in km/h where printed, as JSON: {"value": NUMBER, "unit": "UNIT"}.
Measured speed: {"value": 160, "unit": "km/h"}
